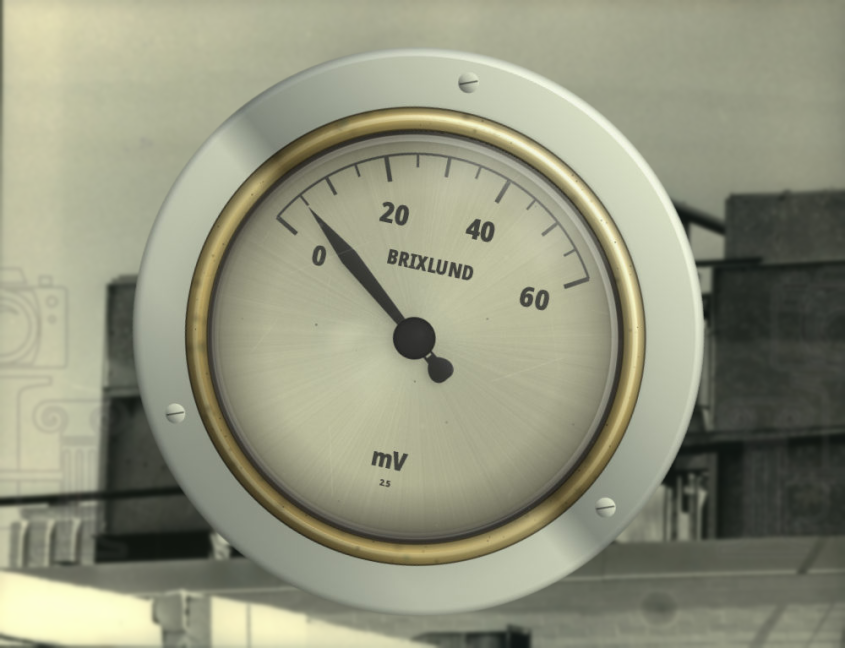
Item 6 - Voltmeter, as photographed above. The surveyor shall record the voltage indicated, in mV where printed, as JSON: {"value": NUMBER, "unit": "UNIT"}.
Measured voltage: {"value": 5, "unit": "mV"}
